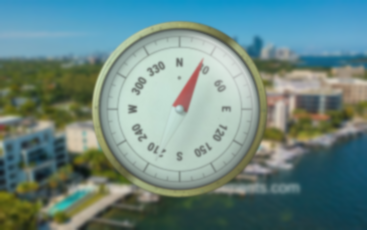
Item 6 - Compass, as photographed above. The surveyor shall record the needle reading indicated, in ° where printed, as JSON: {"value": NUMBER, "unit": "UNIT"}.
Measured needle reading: {"value": 25, "unit": "°"}
